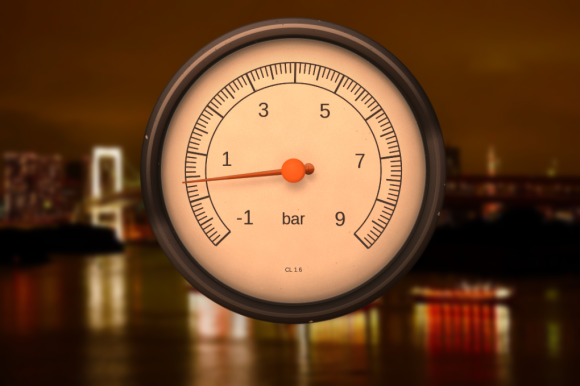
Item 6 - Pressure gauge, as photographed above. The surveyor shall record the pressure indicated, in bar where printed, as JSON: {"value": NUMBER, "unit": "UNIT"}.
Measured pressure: {"value": 0.4, "unit": "bar"}
